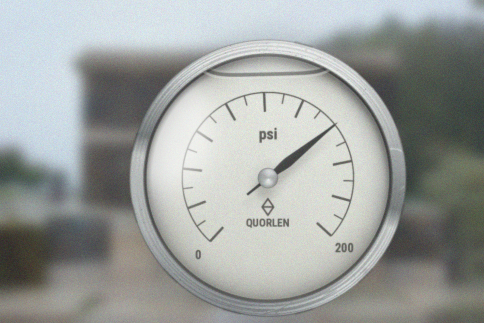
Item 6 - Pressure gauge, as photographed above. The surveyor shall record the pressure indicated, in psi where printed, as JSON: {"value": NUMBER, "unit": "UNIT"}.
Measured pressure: {"value": 140, "unit": "psi"}
